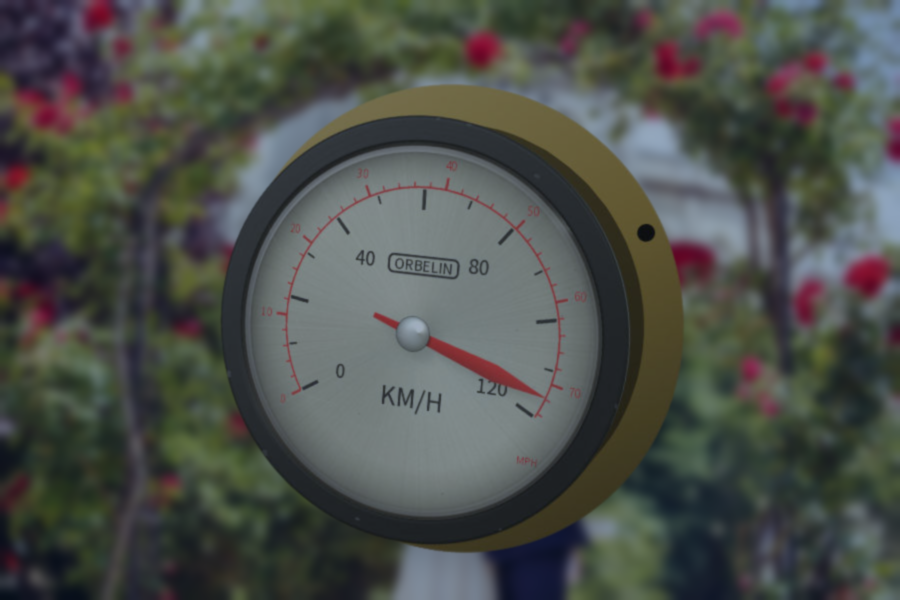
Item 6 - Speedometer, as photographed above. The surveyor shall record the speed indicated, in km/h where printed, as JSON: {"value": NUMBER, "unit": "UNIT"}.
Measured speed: {"value": 115, "unit": "km/h"}
